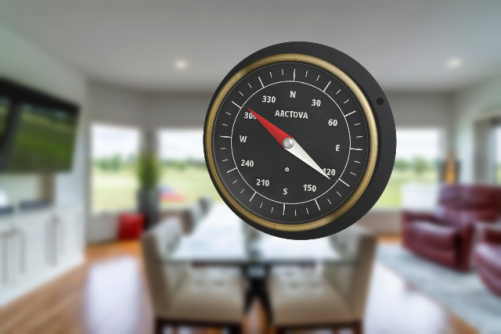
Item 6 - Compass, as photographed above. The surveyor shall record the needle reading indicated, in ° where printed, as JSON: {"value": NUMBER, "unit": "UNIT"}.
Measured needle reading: {"value": 305, "unit": "°"}
